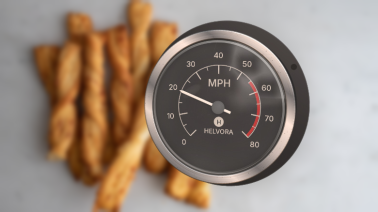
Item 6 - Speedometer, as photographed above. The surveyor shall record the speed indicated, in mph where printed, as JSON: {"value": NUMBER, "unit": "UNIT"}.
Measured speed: {"value": 20, "unit": "mph"}
